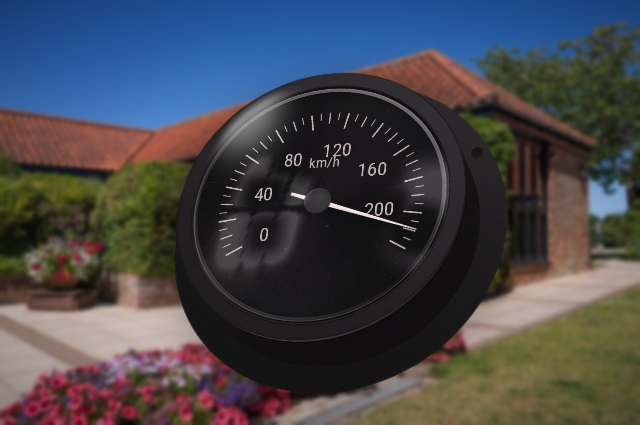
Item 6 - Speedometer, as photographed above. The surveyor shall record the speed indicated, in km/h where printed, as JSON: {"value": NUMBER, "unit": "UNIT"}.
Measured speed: {"value": 210, "unit": "km/h"}
